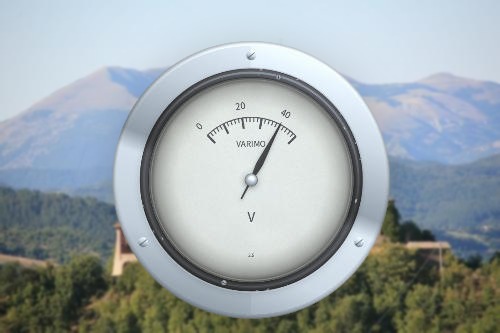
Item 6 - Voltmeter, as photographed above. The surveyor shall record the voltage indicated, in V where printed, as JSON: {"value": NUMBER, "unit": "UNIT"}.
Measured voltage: {"value": 40, "unit": "V"}
